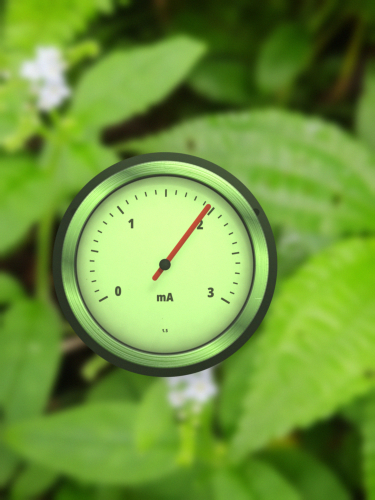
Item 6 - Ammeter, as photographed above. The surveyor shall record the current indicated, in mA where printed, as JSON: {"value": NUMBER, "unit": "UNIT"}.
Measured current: {"value": 1.95, "unit": "mA"}
